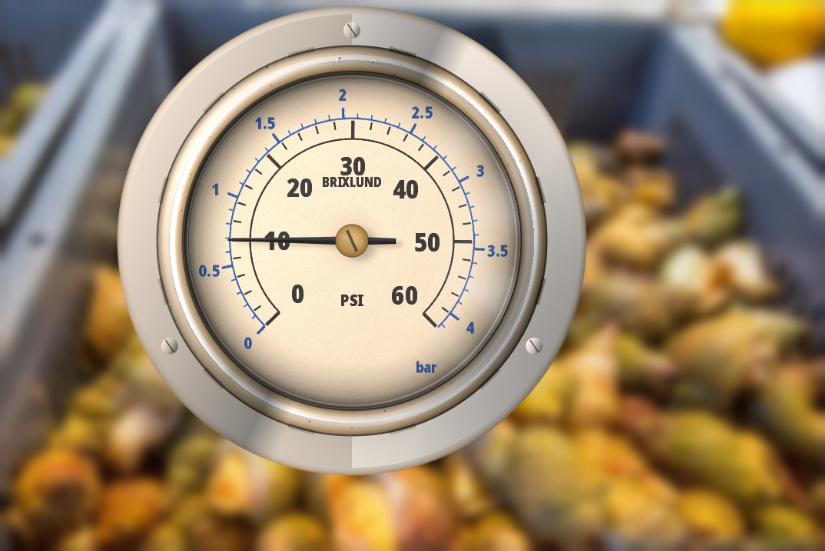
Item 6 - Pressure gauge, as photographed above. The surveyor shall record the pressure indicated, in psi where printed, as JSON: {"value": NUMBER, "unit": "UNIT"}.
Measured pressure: {"value": 10, "unit": "psi"}
